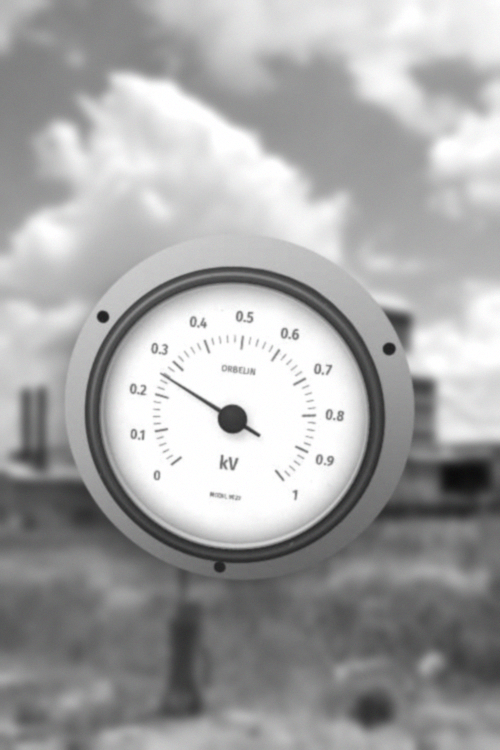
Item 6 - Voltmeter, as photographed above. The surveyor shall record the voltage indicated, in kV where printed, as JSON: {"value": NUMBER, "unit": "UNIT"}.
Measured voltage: {"value": 0.26, "unit": "kV"}
